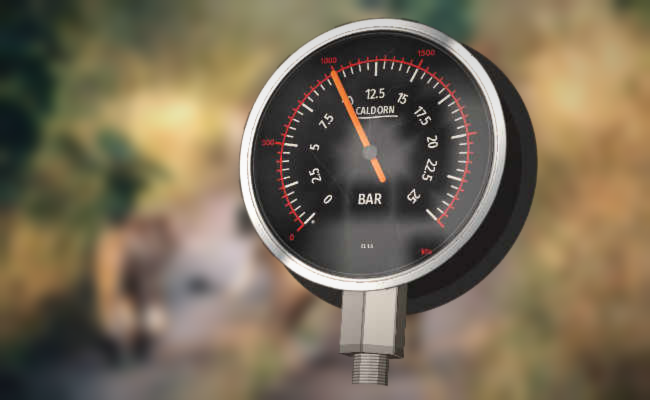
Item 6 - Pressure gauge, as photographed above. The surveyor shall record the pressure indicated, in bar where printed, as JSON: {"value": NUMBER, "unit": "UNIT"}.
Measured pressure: {"value": 10, "unit": "bar"}
